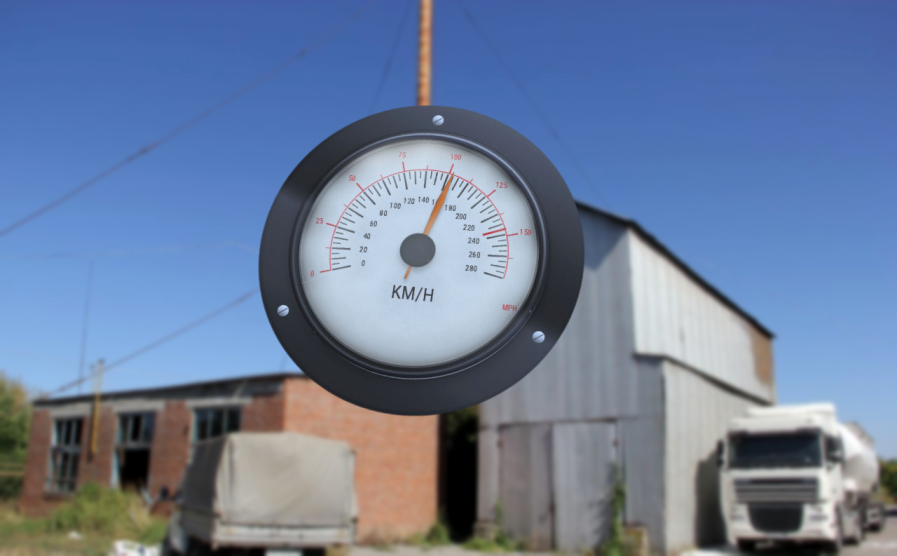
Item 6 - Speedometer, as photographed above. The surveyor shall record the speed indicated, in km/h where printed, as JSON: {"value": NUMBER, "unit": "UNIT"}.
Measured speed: {"value": 165, "unit": "km/h"}
